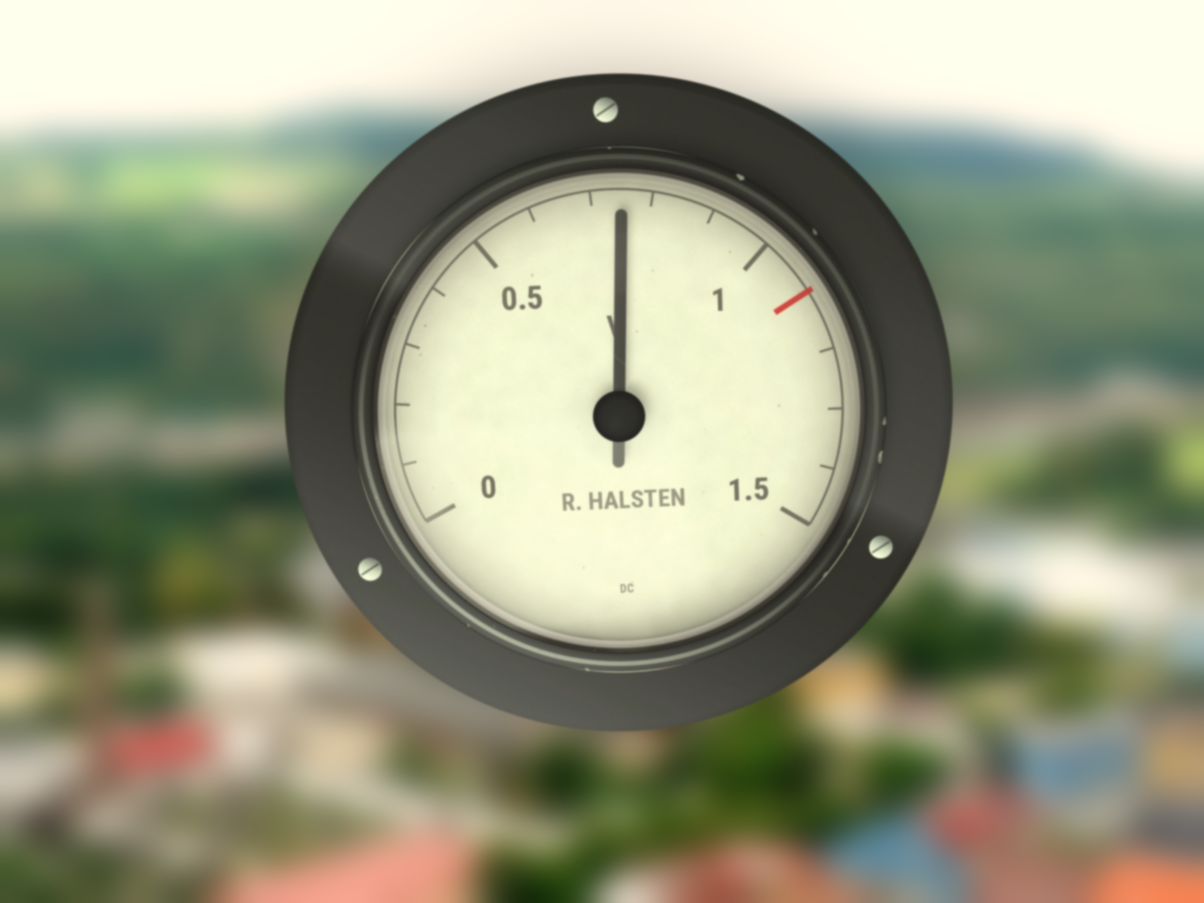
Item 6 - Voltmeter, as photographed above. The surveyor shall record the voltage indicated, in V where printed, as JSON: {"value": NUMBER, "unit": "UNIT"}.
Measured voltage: {"value": 0.75, "unit": "V"}
